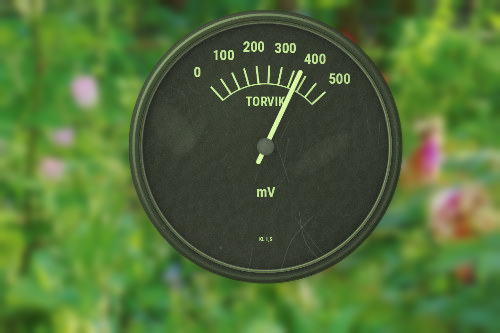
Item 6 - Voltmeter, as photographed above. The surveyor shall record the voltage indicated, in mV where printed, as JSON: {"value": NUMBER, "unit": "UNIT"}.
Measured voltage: {"value": 375, "unit": "mV"}
